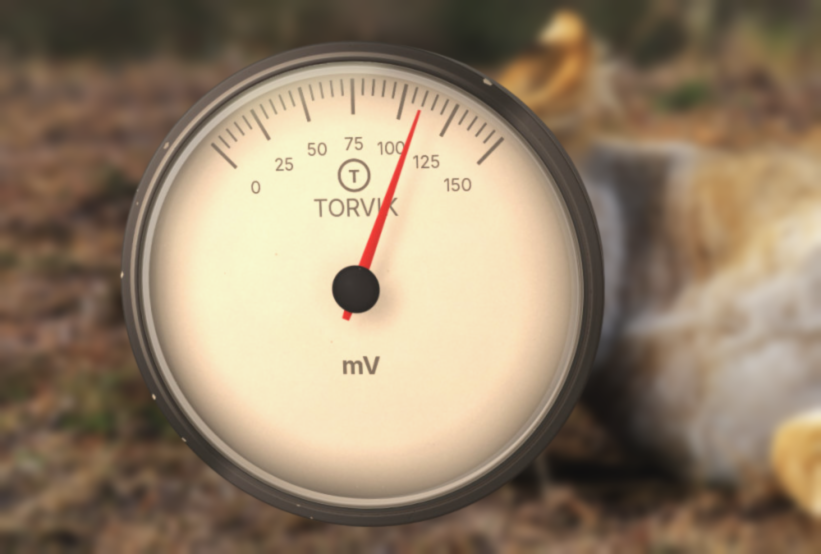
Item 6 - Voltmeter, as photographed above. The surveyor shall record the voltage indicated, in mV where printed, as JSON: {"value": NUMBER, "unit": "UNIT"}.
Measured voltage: {"value": 110, "unit": "mV"}
